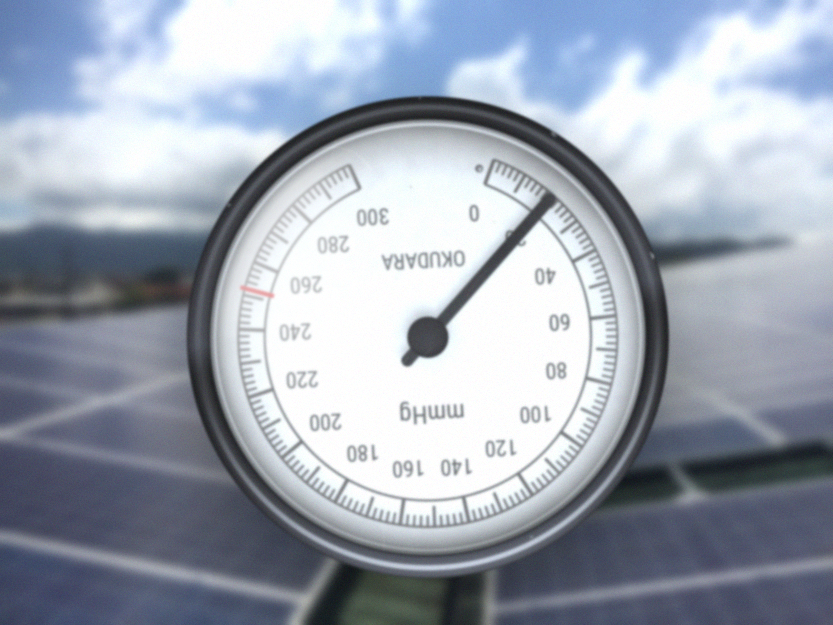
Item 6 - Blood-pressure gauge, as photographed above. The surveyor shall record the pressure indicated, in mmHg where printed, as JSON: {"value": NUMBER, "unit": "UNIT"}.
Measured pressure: {"value": 20, "unit": "mmHg"}
